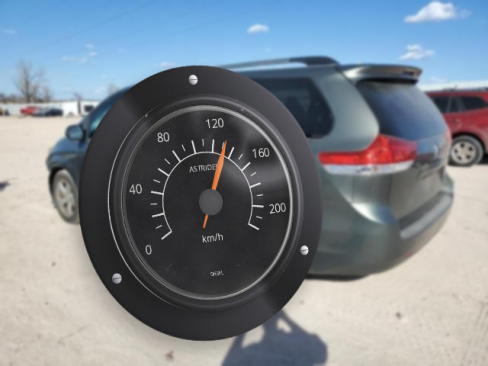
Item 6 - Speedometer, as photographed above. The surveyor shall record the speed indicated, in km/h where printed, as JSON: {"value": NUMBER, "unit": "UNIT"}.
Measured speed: {"value": 130, "unit": "km/h"}
